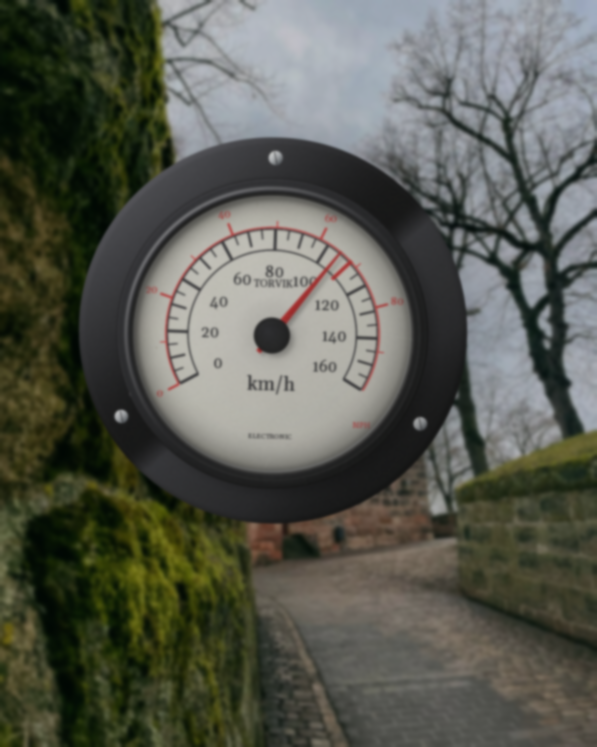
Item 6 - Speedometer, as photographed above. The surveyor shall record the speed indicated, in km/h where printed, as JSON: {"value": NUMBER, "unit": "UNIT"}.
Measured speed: {"value": 105, "unit": "km/h"}
